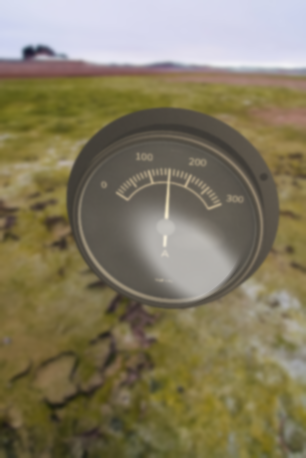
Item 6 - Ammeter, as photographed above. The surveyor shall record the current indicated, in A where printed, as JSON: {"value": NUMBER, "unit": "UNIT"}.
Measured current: {"value": 150, "unit": "A"}
